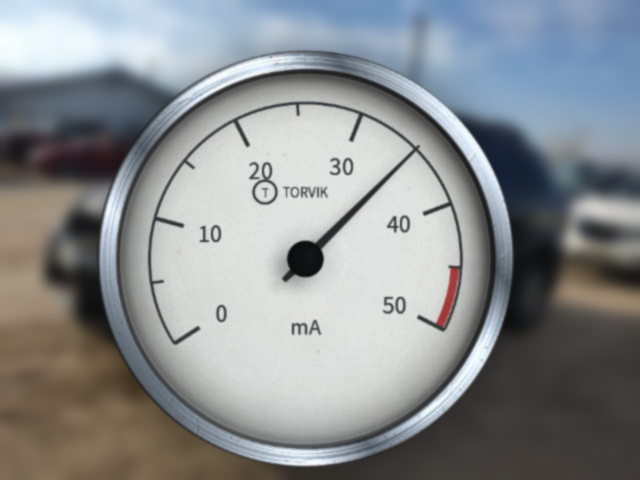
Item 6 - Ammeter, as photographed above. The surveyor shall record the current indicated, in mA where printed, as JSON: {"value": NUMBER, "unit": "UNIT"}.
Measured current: {"value": 35, "unit": "mA"}
